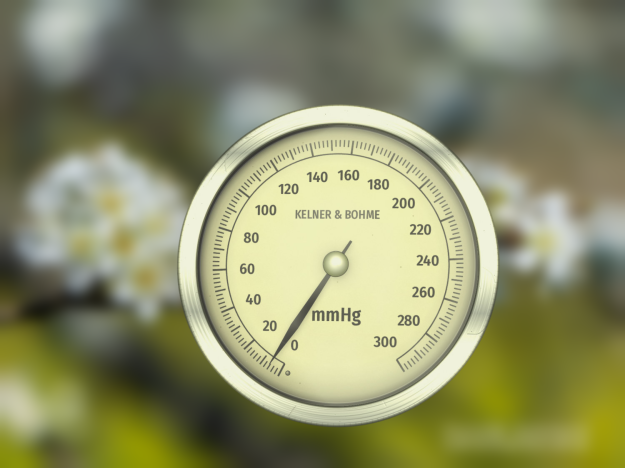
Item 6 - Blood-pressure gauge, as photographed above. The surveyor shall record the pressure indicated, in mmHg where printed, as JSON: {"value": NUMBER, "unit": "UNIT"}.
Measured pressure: {"value": 6, "unit": "mmHg"}
